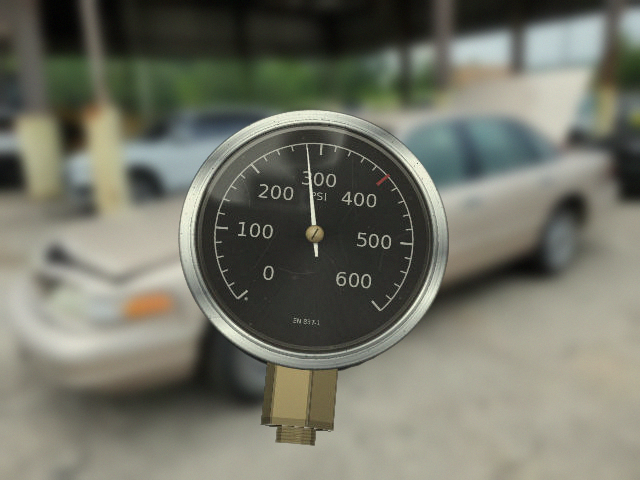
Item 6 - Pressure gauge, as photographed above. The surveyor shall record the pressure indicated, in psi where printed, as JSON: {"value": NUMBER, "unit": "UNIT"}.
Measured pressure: {"value": 280, "unit": "psi"}
